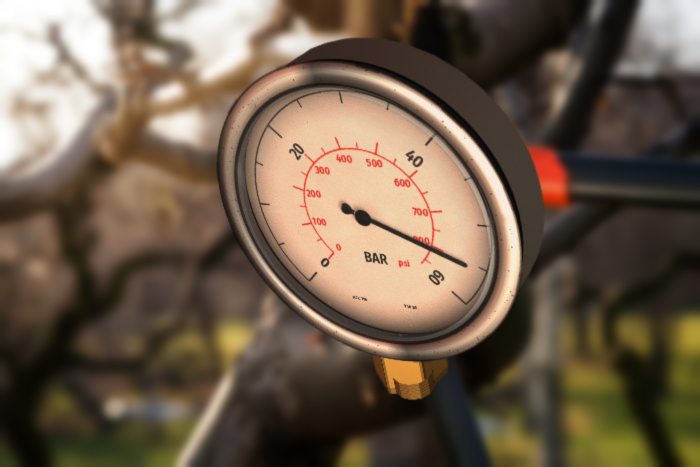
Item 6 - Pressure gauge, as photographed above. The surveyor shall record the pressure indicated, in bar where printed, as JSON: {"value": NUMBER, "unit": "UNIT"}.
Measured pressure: {"value": 55, "unit": "bar"}
